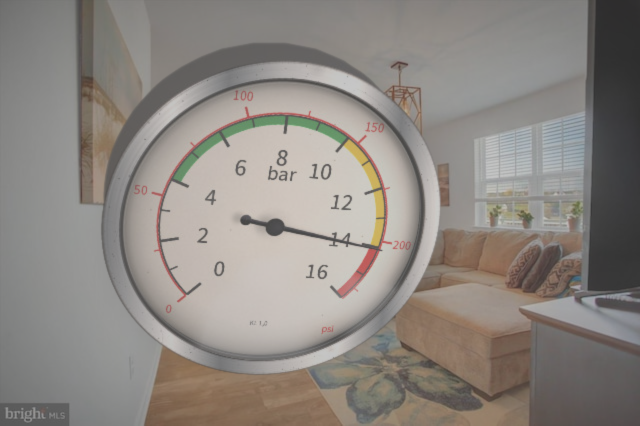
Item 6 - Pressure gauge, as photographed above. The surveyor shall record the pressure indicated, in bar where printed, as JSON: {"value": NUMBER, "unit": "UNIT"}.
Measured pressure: {"value": 14, "unit": "bar"}
